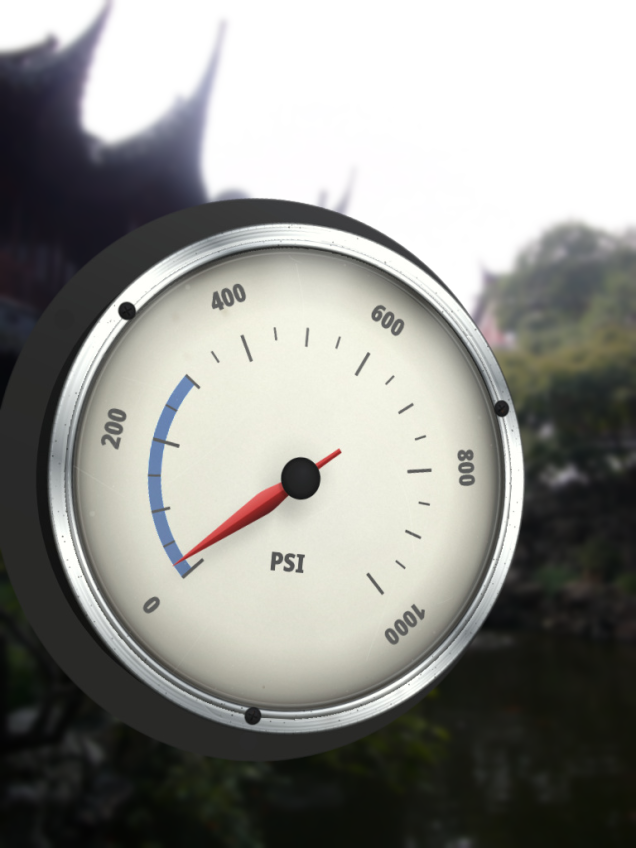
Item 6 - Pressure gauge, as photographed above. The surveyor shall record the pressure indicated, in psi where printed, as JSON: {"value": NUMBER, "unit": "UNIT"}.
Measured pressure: {"value": 25, "unit": "psi"}
